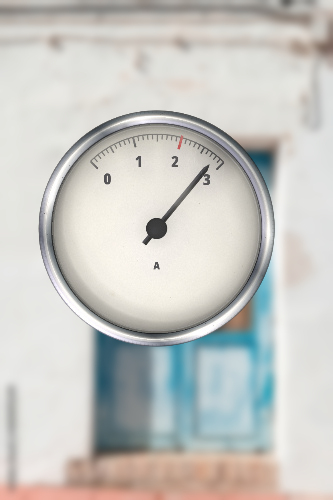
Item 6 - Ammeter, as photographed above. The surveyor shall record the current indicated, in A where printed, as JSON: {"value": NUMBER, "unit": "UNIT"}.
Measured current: {"value": 2.8, "unit": "A"}
